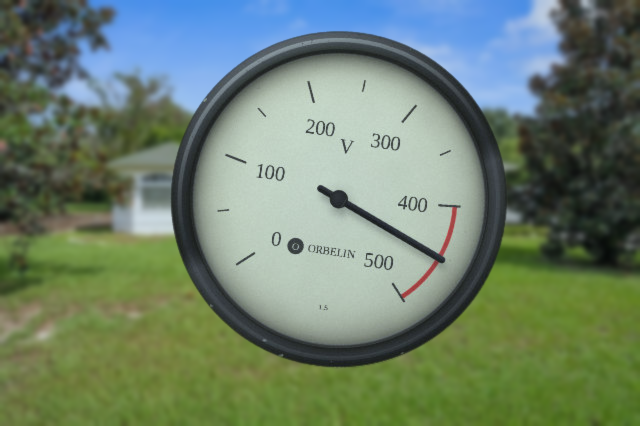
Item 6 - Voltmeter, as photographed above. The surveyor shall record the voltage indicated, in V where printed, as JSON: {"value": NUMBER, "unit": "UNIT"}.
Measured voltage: {"value": 450, "unit": "V"}
